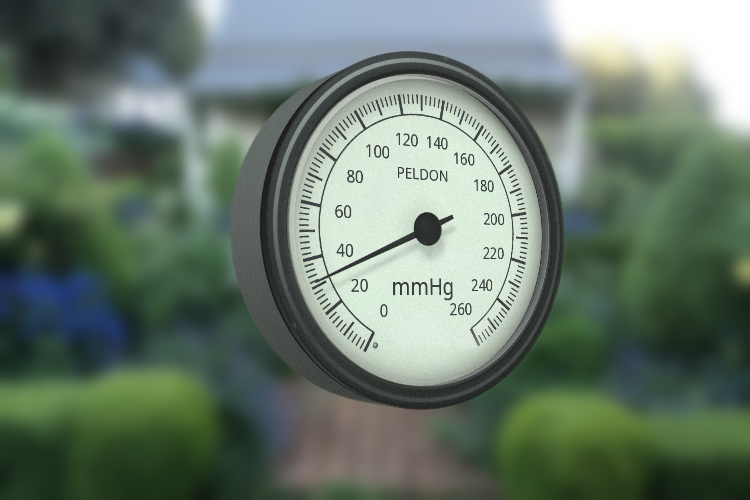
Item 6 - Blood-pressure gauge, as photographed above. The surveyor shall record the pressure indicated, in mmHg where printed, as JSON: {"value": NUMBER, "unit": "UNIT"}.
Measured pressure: {"value": 32, "unit": "mmHg"}
